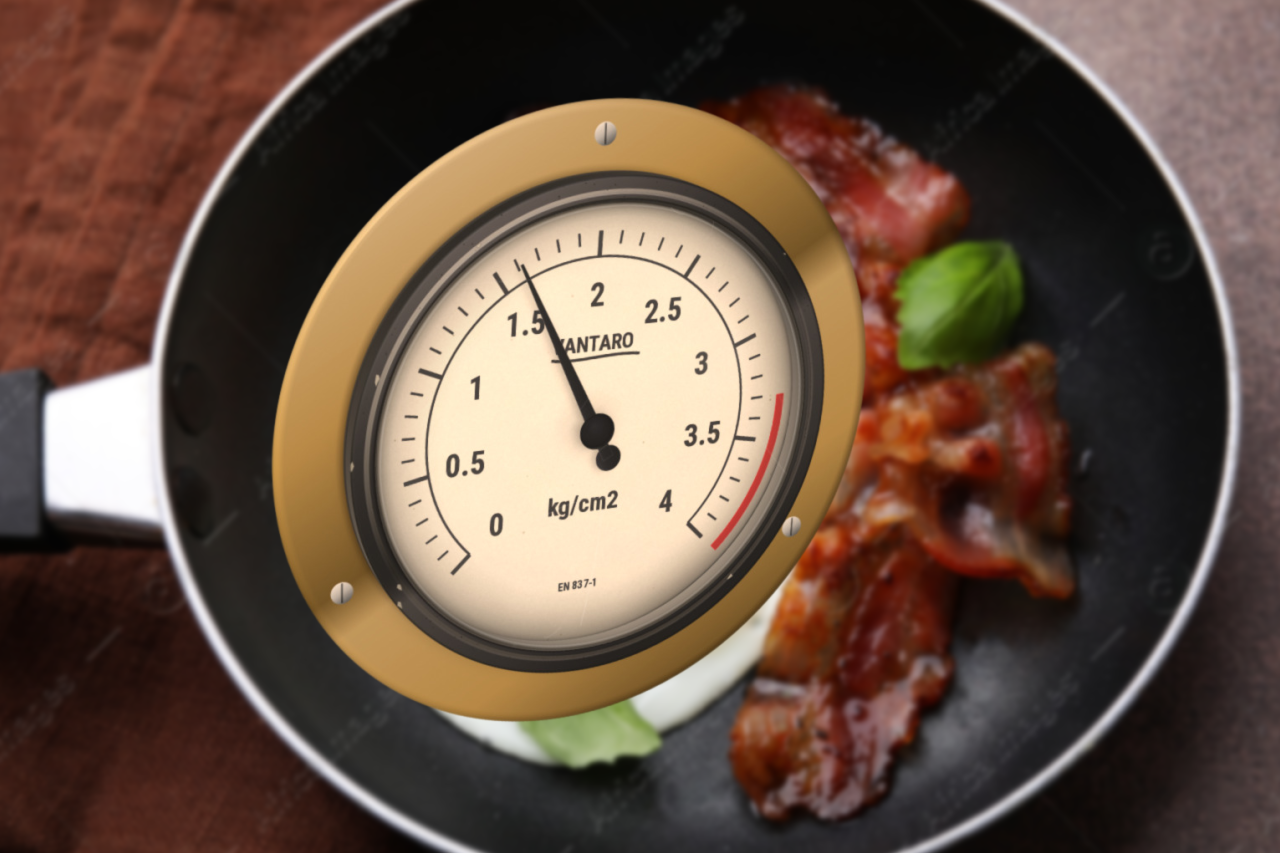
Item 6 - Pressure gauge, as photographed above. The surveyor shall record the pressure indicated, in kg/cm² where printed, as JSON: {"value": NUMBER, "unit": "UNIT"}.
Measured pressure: {"value": 1.6, "unit": "kg/cm²"}
